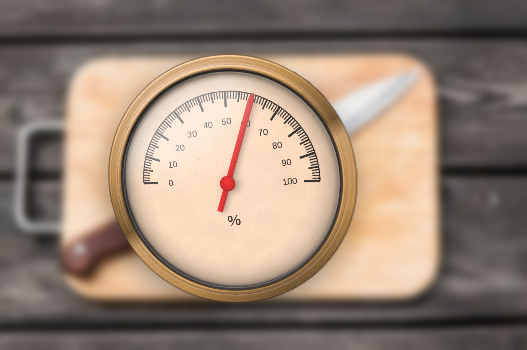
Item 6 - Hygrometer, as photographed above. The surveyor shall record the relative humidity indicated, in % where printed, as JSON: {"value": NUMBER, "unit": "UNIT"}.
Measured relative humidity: {"value": 60, "unit": "%"}
